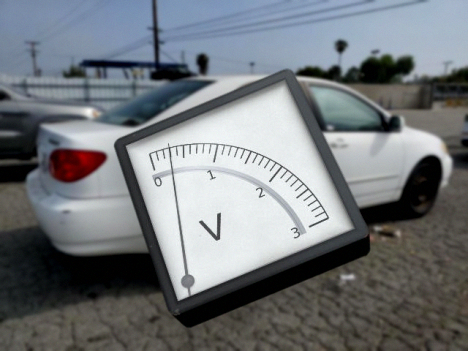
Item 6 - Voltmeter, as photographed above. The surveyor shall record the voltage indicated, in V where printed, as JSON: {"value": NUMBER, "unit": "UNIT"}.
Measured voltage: {"value": 0.3, "unit": "V"}
